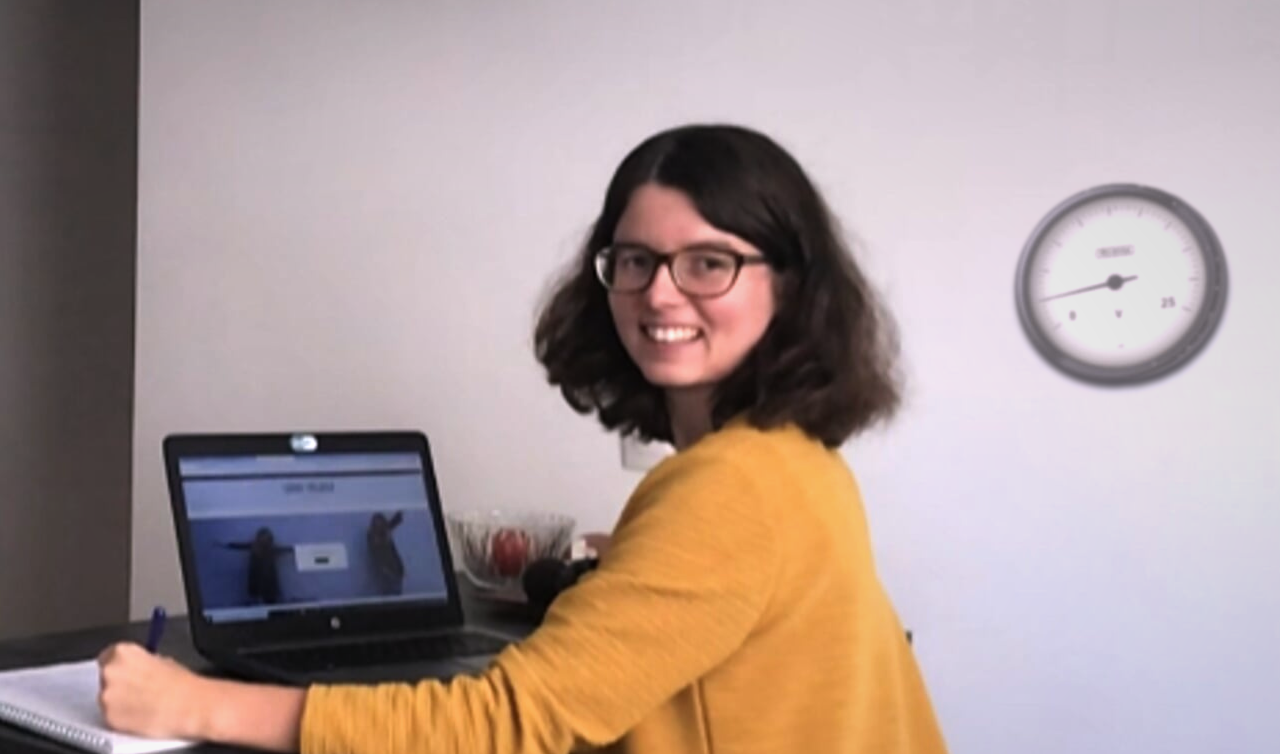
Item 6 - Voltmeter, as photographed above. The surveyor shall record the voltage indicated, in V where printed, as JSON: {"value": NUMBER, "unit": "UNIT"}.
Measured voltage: {"value": 2.5, "unit": "V"}
